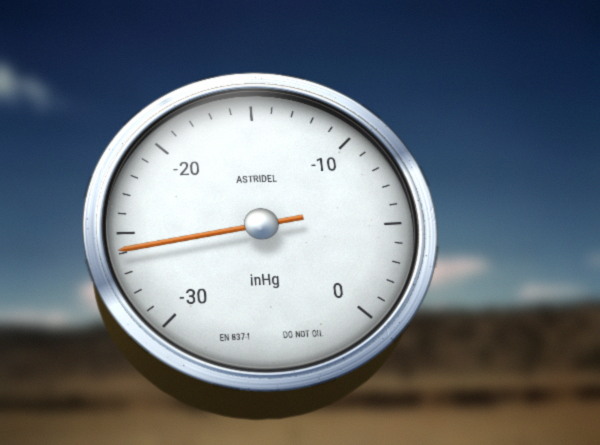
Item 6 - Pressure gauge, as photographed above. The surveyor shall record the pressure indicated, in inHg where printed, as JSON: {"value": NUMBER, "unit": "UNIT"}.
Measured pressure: {"value": -26, "unit": "inHg"}
